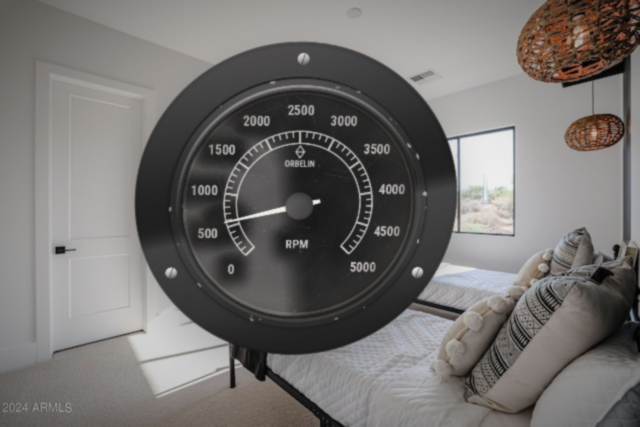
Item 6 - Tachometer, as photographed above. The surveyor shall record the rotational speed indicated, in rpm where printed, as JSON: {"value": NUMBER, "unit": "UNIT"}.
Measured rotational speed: {"value": 600, "unit": "rpm"}
